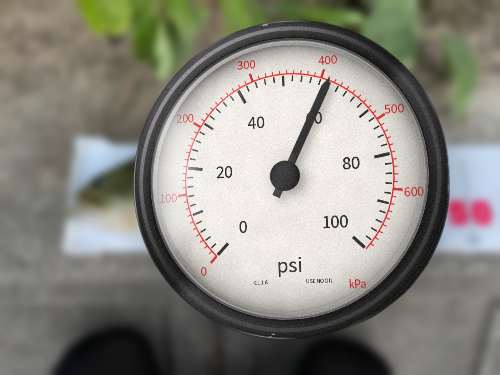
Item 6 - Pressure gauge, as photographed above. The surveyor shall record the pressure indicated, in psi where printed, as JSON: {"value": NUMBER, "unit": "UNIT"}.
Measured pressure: {"value": 60, "unit": "psi"}
